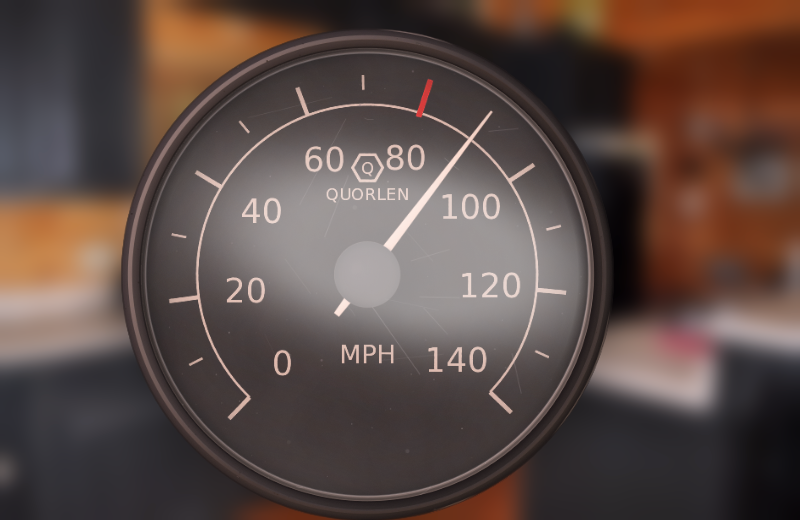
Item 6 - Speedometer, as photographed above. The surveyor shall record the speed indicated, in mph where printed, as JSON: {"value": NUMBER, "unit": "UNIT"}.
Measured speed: {"value": 90, "unit": "mph"}
